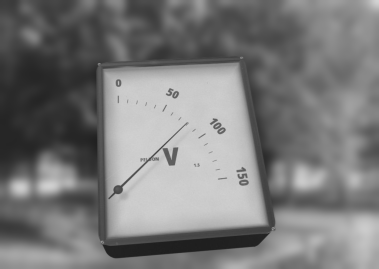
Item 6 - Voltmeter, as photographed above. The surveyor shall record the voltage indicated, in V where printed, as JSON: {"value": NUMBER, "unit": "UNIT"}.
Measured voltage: {"value": 80, "unit": "V"}
